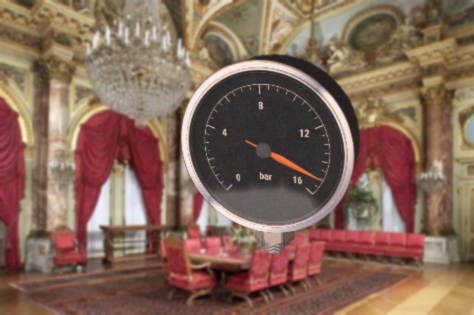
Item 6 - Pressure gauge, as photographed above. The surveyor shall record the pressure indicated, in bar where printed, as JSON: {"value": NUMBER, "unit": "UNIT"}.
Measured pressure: {"value": 15, "unit": "bar"}
